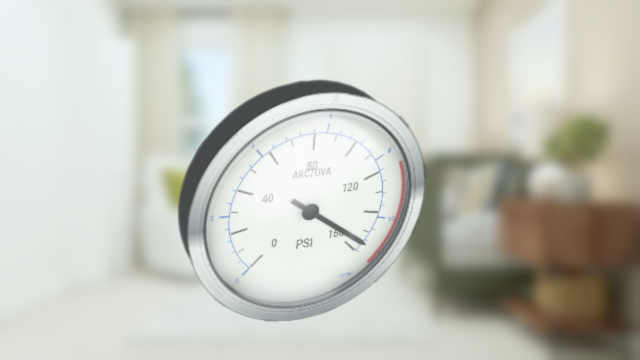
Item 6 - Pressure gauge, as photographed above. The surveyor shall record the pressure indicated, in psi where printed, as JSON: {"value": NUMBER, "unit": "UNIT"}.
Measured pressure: {"value": 155, "unit": "psi"}
